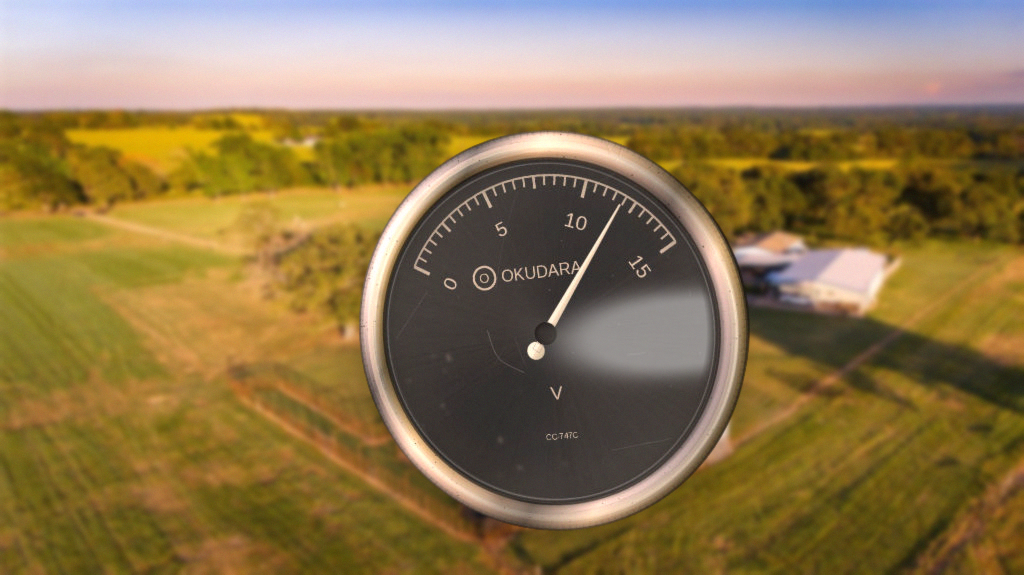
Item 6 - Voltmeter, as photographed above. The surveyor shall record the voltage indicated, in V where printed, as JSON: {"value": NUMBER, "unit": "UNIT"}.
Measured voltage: {"value": 12, "unit": "V"}
